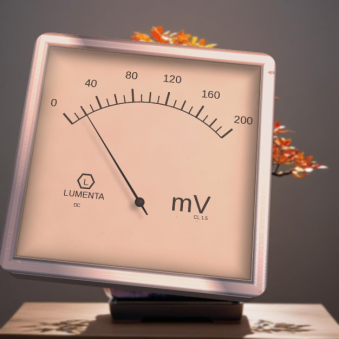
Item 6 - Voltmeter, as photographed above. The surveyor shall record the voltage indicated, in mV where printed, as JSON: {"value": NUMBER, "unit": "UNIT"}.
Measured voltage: {"value": 20, "unit": "mV"}
